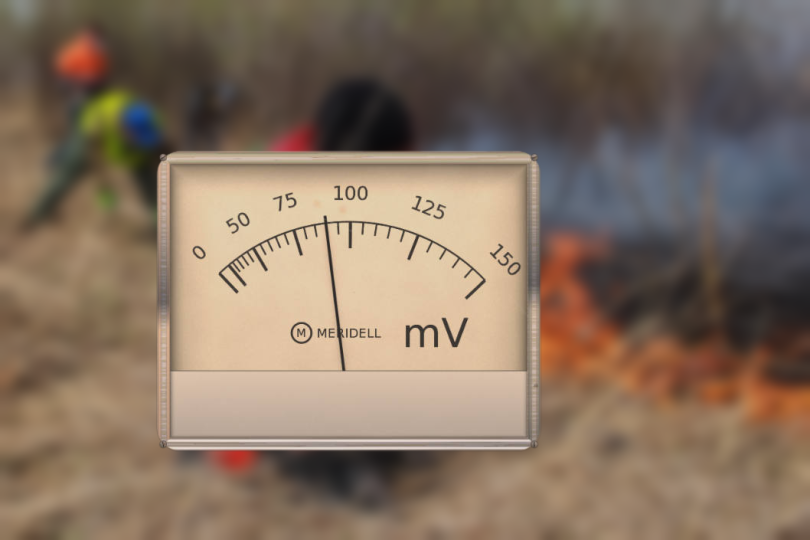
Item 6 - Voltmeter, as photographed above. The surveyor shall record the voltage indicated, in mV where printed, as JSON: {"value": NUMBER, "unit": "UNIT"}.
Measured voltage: {"value": 90, "unit": "mV"}
